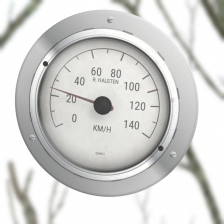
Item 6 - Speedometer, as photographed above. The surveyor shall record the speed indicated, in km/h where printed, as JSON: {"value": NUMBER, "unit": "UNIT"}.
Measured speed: {"value": 25, "unit": "km/h"}
